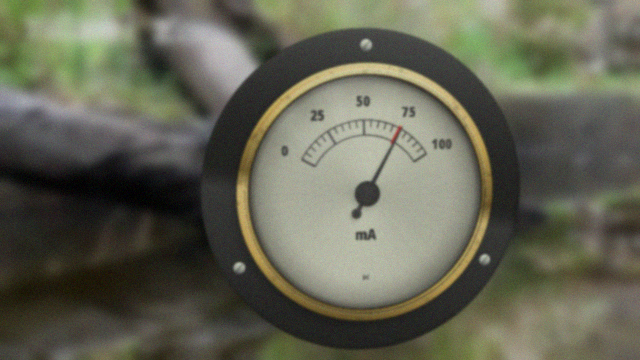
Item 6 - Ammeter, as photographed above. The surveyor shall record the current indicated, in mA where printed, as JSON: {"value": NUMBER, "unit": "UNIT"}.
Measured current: {"value": 75, "unit": "mA"}
